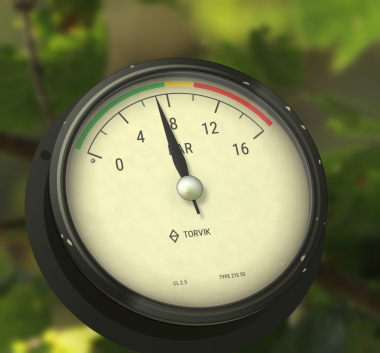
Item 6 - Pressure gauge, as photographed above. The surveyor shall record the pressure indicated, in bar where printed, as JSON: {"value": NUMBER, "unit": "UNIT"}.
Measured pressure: {"value": 7, "unit": "bar"}
